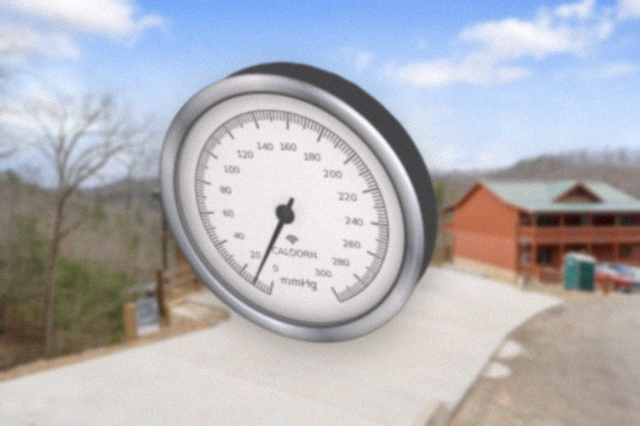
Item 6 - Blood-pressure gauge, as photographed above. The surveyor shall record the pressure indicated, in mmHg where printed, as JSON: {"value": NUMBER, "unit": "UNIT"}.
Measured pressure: {"value": 10, "unit": "mmHg"}
